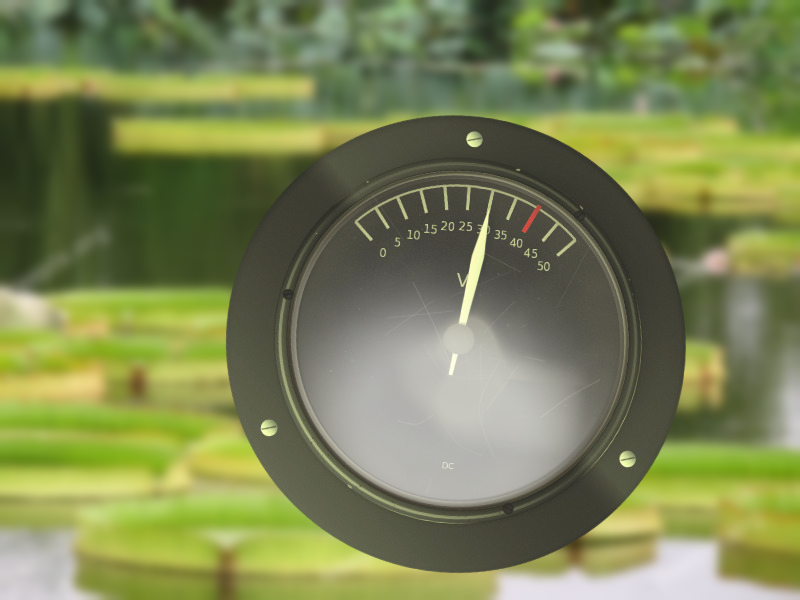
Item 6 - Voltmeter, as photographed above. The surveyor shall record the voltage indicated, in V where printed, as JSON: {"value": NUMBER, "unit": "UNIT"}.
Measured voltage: {"value": 30, "unit": "V"}
